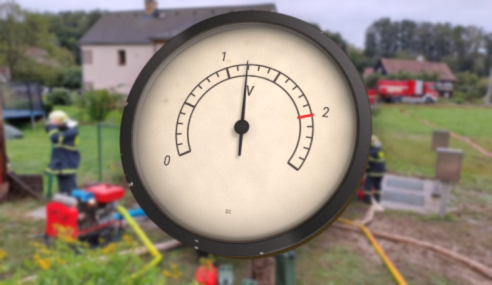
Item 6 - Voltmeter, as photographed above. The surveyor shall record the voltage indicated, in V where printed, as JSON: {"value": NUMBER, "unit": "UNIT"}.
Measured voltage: {"value": 1.2, "unit": "V"}
